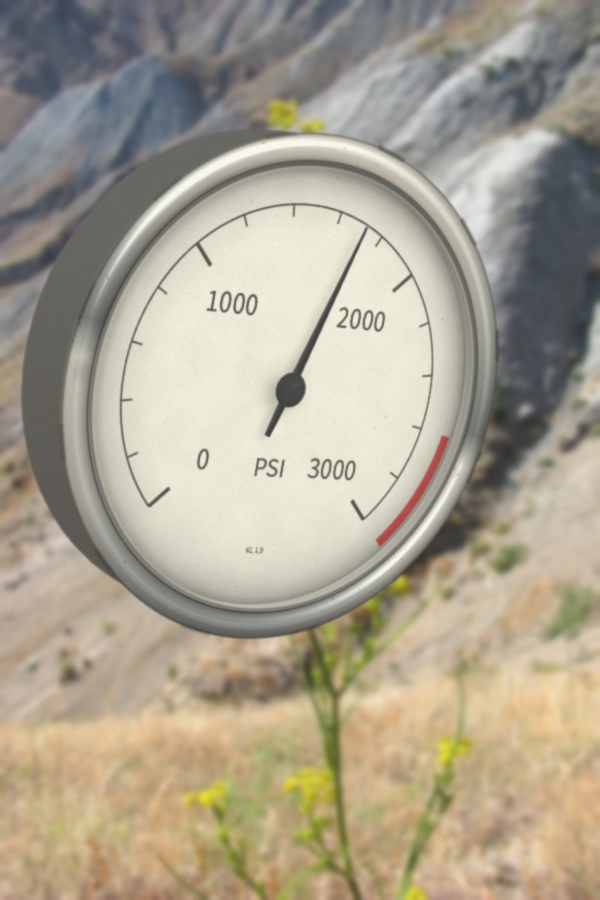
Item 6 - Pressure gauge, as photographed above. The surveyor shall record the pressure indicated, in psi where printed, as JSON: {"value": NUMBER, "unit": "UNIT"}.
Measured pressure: {"value": 1700, "unit": "psi"}
